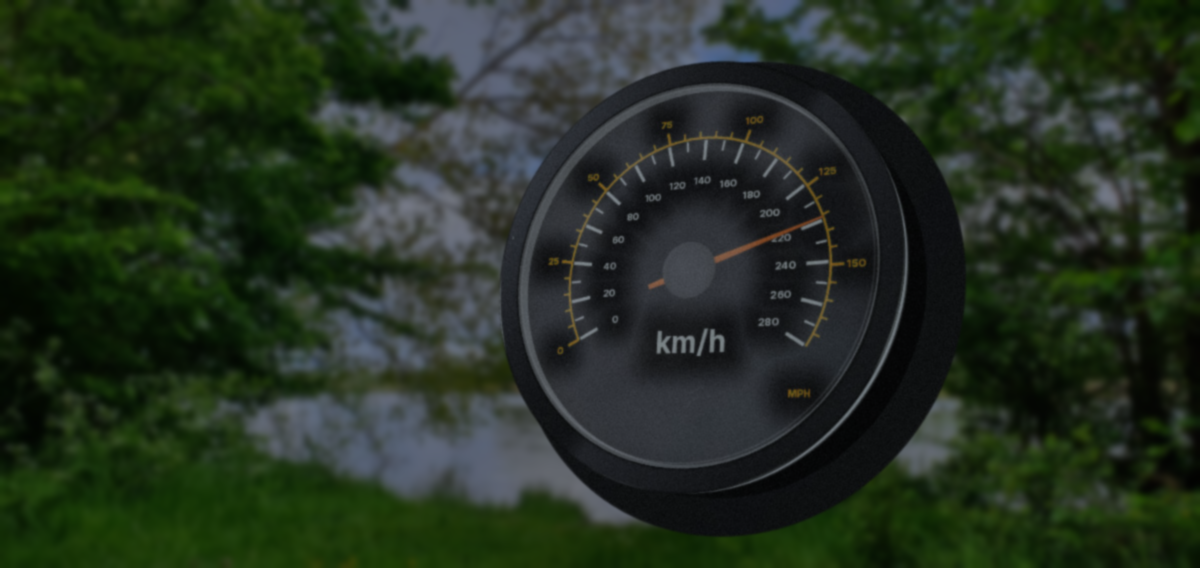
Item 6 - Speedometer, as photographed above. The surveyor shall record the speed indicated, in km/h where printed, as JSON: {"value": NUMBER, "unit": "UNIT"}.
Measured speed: {"value": 220, "unit": "km/h"}
